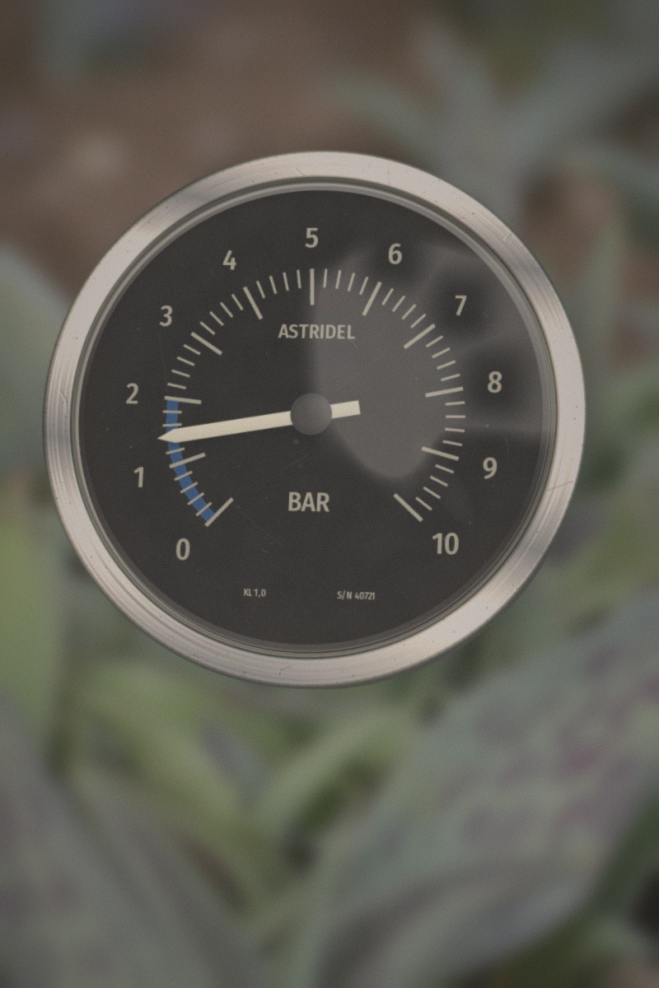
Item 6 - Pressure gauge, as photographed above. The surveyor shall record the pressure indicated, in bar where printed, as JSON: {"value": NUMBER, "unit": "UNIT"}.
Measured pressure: {"value": 1.4, "unit": "bar"}
